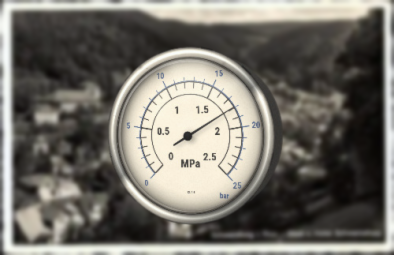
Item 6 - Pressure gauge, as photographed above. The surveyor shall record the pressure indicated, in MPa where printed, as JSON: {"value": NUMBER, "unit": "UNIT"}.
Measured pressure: {"value": 1.8, "unit": "MPa"}
